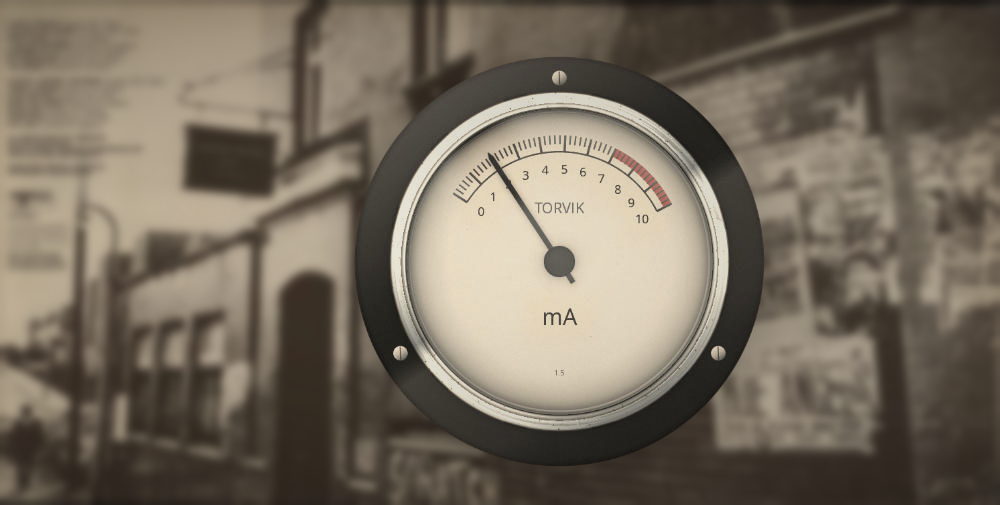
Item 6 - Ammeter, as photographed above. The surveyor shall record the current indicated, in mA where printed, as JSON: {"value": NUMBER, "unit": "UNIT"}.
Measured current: {"value": 2, "unit": "mA"}
